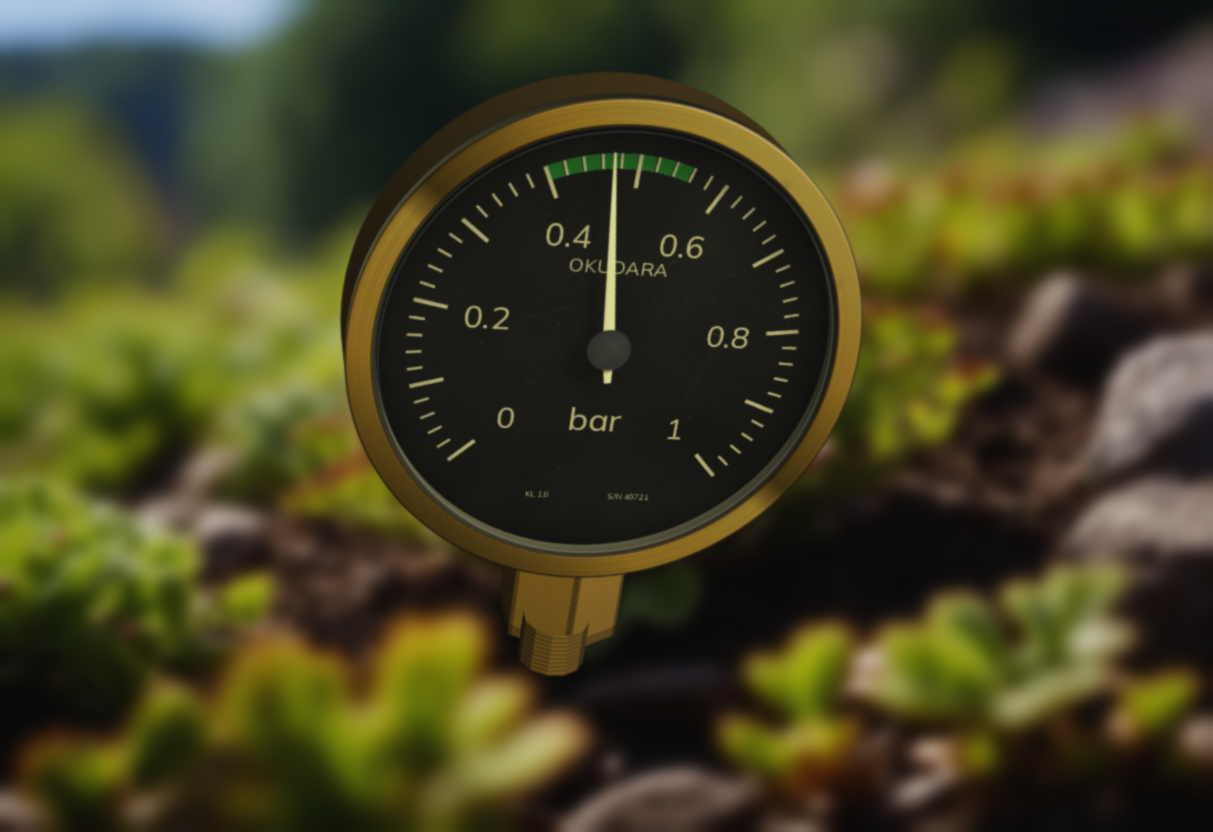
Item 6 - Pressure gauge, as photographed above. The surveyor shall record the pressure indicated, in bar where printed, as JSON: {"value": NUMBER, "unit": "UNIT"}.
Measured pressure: {"value": 0.47, "unit": "bar"}
